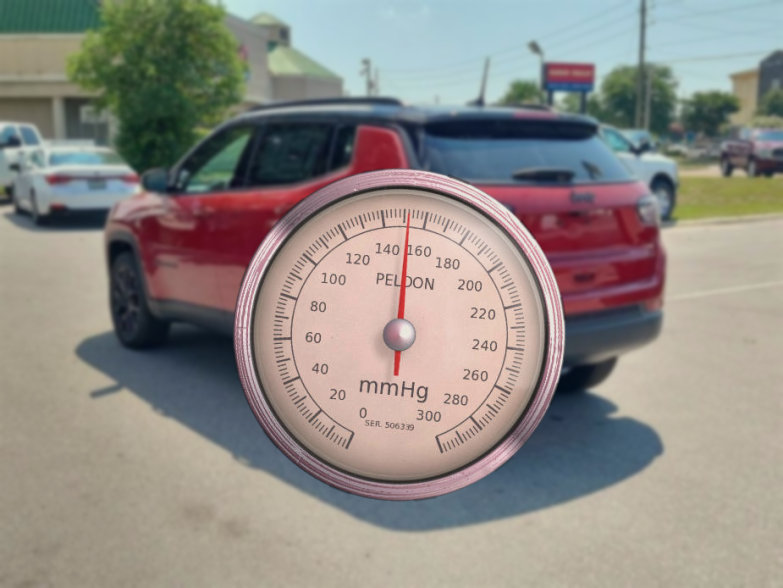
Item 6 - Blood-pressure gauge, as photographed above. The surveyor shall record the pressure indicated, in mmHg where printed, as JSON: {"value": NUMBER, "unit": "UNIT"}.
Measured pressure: {"value": 152, "unit": "mmHg"}
